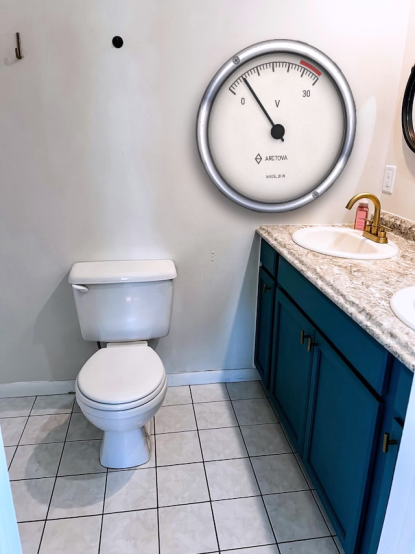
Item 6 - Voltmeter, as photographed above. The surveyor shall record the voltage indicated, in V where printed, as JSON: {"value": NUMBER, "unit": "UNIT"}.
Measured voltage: {"value": 5, "unit": "V"}
